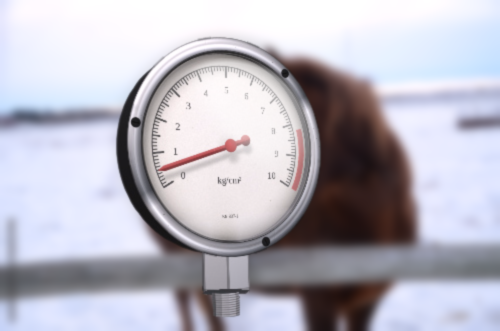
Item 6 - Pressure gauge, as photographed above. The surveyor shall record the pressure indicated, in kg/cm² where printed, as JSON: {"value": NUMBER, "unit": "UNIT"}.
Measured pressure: {"value": 0.5, "unit": "kg/cm²"}
